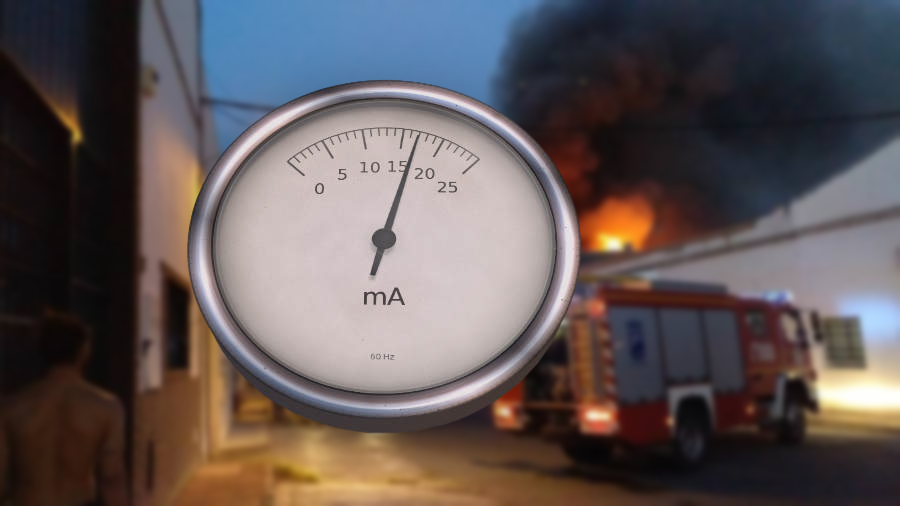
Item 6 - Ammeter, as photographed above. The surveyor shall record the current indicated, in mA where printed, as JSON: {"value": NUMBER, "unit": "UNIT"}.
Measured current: {"value": 17, "unit": "mA"}
